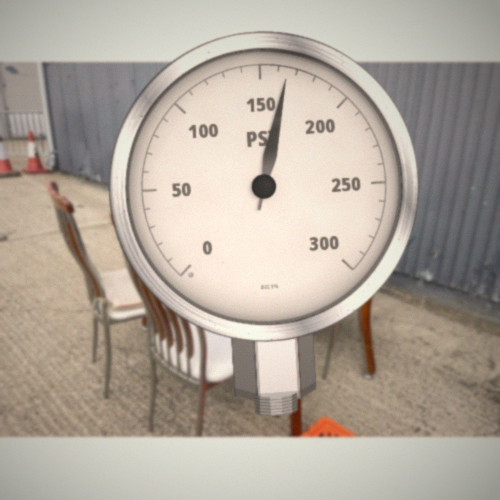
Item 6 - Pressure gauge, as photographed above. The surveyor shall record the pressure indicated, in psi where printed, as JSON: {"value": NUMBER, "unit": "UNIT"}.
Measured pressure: {"value": 165, "unit": "psi"}
